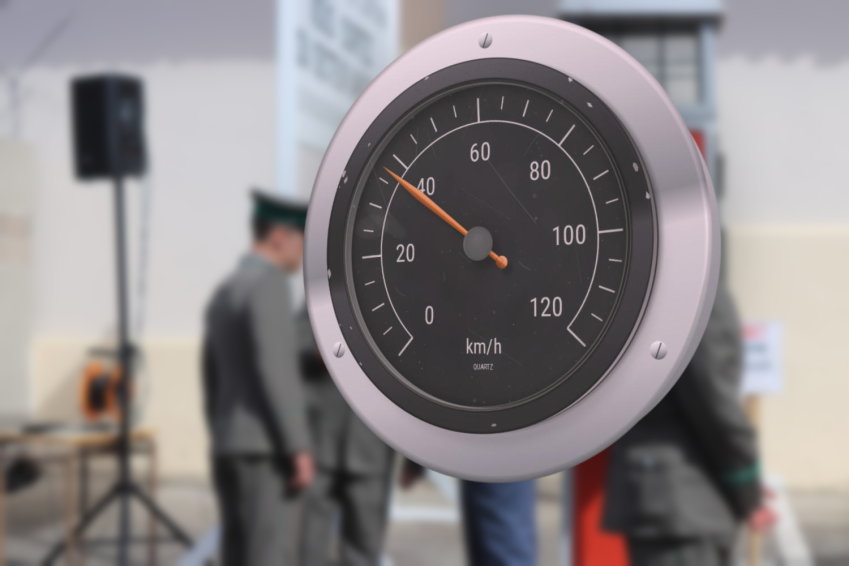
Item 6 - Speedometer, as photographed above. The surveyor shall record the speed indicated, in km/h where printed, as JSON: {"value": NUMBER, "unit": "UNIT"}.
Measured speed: {"value": 37.5, "unit": "km/h"}
